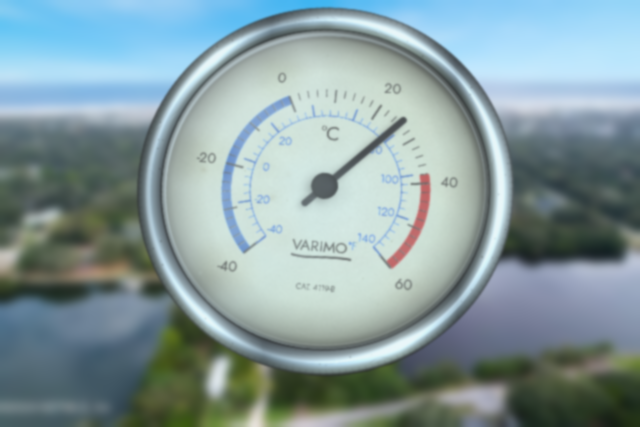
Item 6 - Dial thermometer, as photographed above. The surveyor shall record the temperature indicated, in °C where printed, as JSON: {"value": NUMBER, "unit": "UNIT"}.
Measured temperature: {"value": 26, "unit": "°C"}
